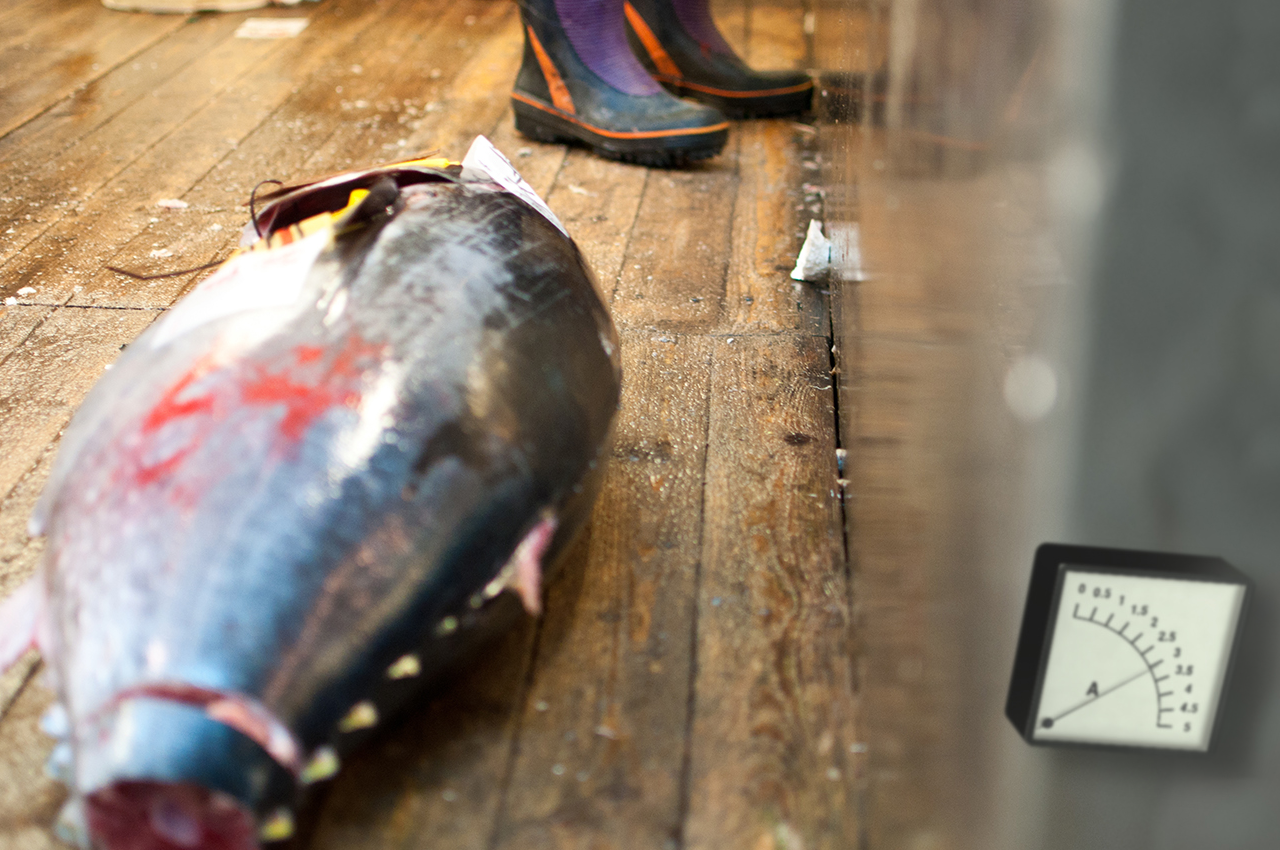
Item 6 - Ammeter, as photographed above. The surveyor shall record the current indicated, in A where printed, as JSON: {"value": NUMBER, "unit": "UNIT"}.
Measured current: {"value": 3, "unit": "A"}
